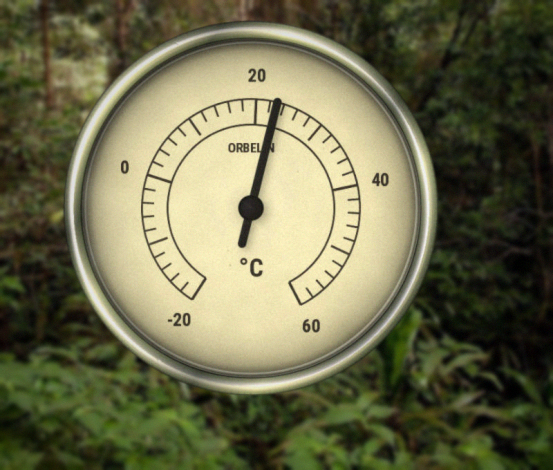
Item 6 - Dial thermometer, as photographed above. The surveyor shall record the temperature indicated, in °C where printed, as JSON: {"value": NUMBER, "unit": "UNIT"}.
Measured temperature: {"value": 23, "unit": "°C"}
